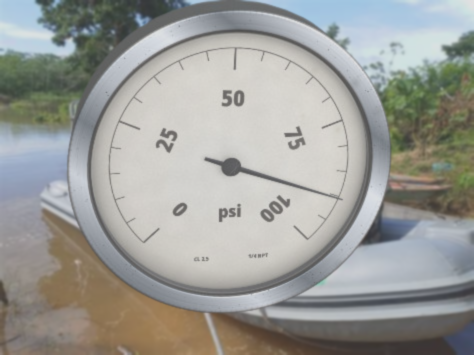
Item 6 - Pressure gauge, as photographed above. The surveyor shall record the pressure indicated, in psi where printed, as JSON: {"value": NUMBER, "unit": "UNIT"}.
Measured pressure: {"value": 90, "unit": "psi"}
